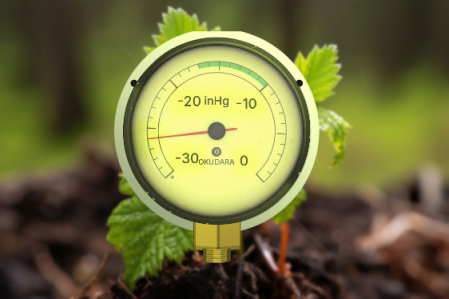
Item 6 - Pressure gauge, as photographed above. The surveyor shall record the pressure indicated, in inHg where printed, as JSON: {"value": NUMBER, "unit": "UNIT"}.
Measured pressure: {"value": -26, "unit": "inHg"}
